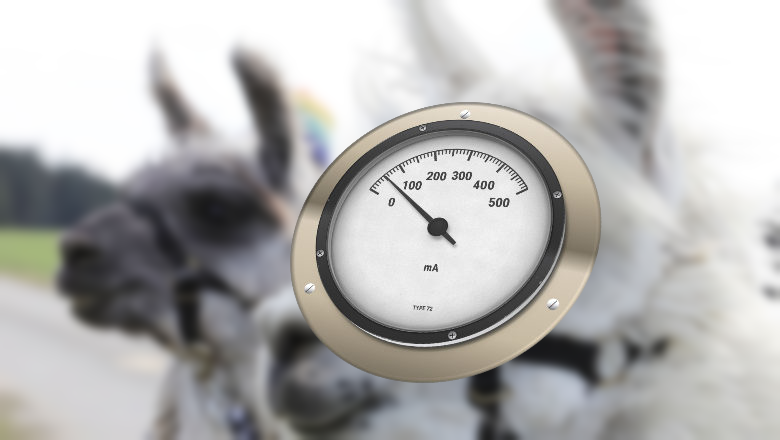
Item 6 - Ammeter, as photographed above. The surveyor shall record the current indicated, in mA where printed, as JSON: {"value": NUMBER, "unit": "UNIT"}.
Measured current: {"value": 50, "unit": "mA"}
